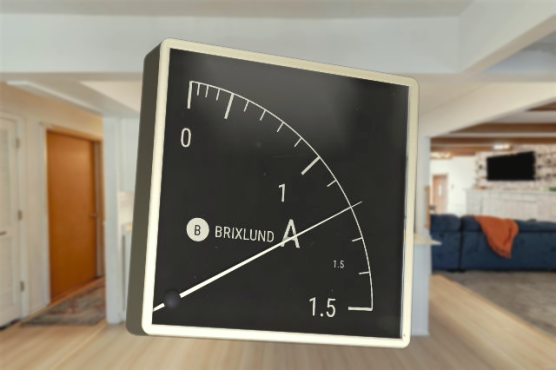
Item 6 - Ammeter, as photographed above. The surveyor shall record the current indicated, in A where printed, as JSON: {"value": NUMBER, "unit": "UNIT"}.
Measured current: {"value": 1.2, "unit": "A"}
